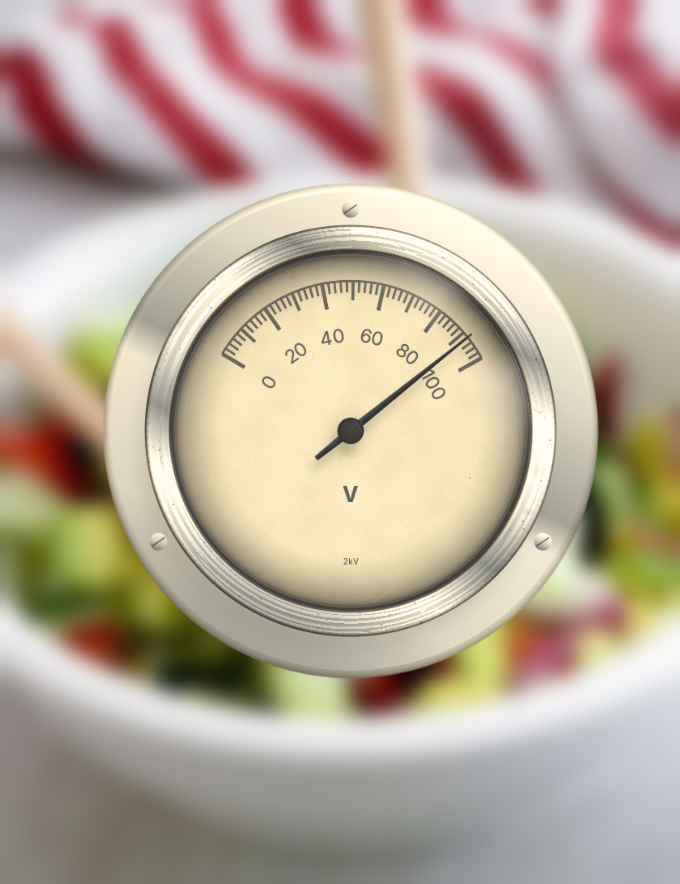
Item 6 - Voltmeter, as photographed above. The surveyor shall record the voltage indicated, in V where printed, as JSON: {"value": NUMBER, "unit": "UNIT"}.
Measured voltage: {"value": 92, "unit": "V"}
